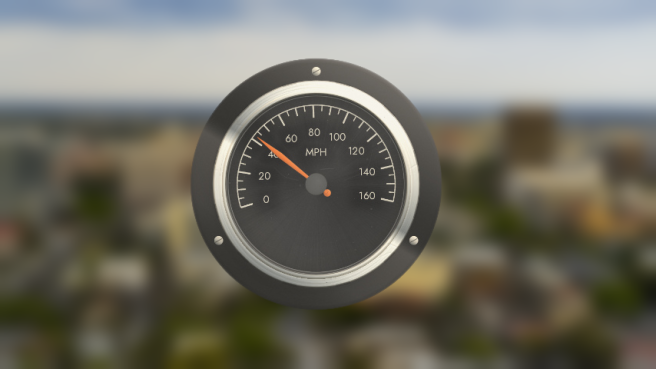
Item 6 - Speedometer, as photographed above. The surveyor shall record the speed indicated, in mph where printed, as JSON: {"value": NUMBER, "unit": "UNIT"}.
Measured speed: {"value": 42.5, "unit": "mph"}
